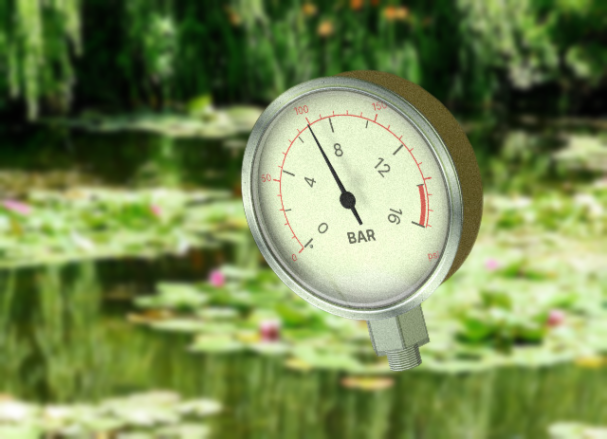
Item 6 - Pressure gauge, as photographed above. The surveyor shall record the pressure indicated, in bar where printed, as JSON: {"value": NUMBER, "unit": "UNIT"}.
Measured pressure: {"value": 7, "unit": "bar"}
